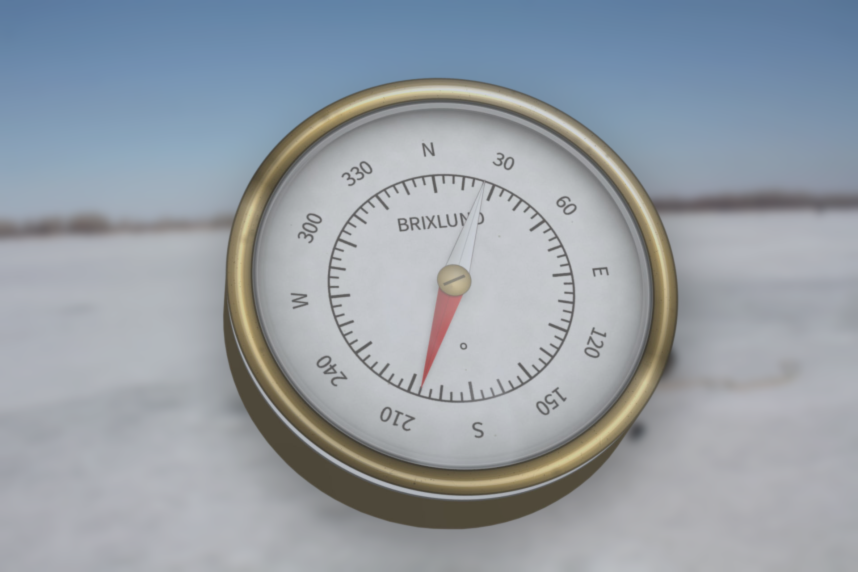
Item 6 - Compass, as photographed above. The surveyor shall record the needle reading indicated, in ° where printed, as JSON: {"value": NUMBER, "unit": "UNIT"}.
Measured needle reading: {"value": 205, "unit": "°"}
